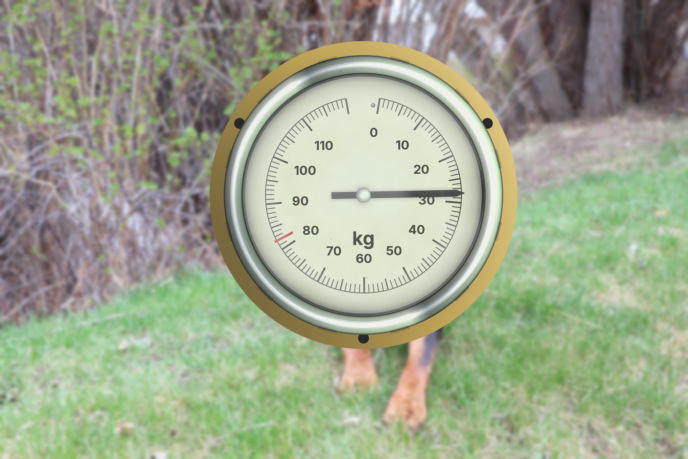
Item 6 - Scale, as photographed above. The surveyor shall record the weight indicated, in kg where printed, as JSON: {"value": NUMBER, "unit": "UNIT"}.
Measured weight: {"value": 28, "unit": "kg"}
